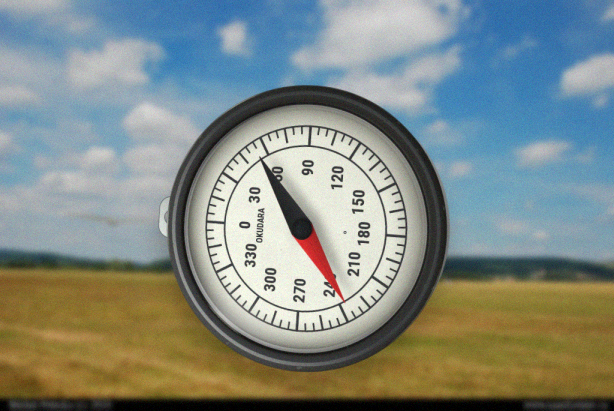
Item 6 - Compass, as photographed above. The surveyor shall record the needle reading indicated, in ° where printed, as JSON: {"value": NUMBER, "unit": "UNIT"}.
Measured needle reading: {"value": 235, "unit": "°"}
